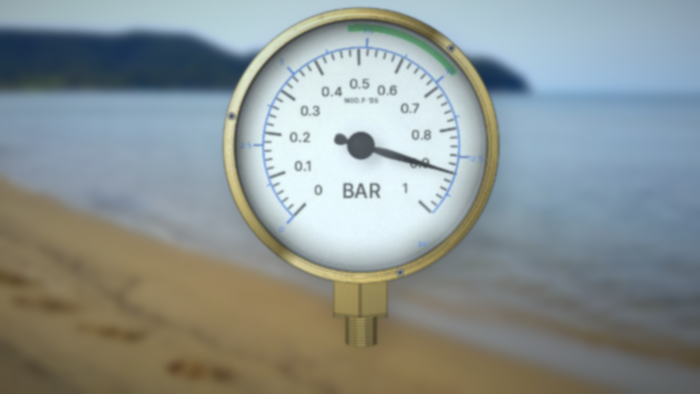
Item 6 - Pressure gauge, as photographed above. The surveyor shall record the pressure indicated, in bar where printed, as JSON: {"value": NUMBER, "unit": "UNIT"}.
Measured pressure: {"value": 0.9, "unit": "bar"}
